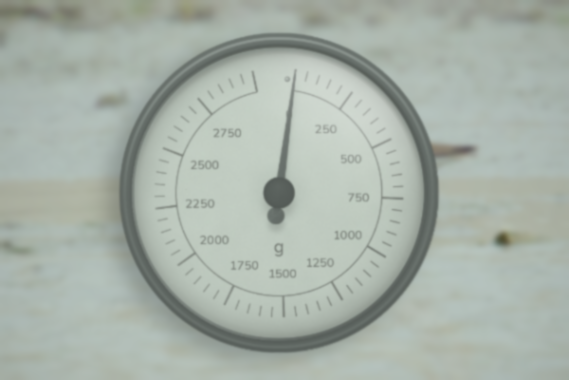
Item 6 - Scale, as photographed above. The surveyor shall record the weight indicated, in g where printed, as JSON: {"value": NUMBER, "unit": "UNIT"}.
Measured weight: {"value": 0, "unit": "g"}
